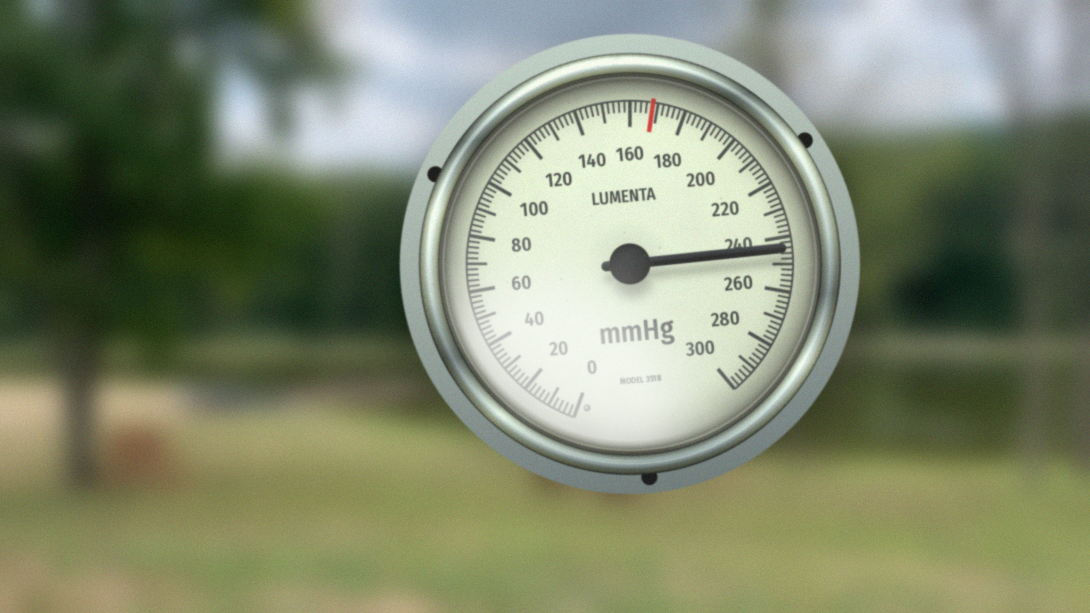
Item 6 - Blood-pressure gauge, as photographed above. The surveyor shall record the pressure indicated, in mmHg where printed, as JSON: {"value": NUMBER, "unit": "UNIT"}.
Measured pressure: {"value": 244, "unit": "mmHg"}
